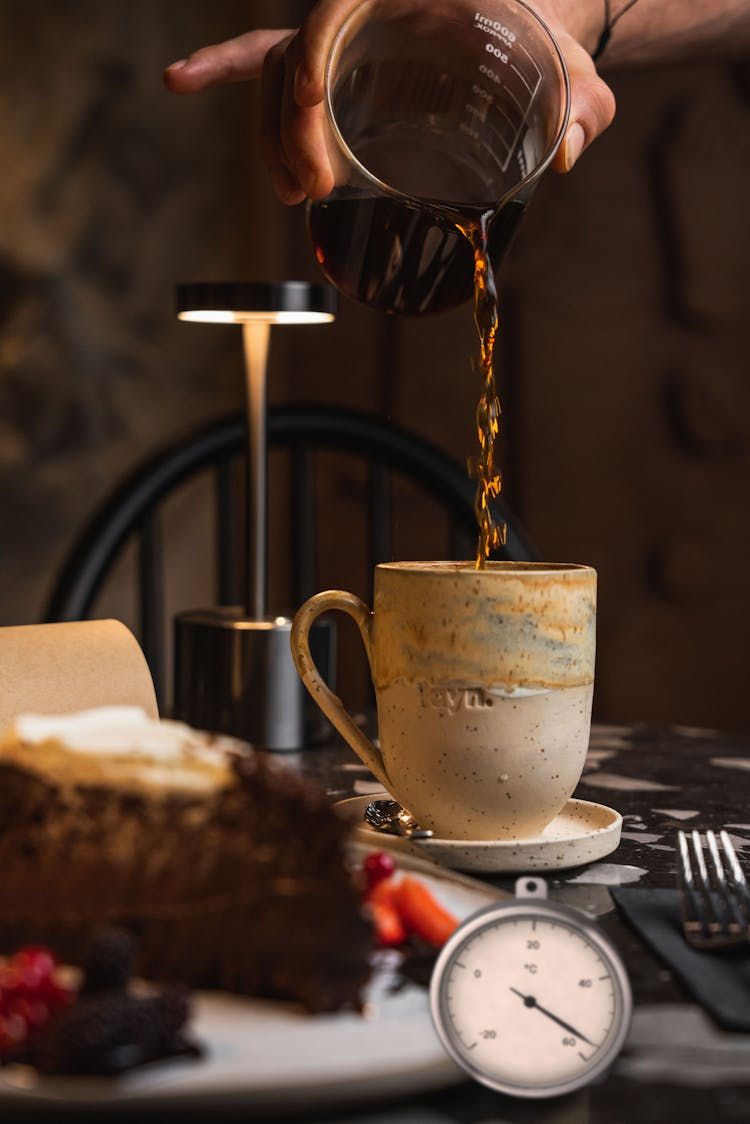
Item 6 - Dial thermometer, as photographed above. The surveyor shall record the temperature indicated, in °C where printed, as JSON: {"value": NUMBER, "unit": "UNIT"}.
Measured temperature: {"value": 56, "unit": "°C"}
